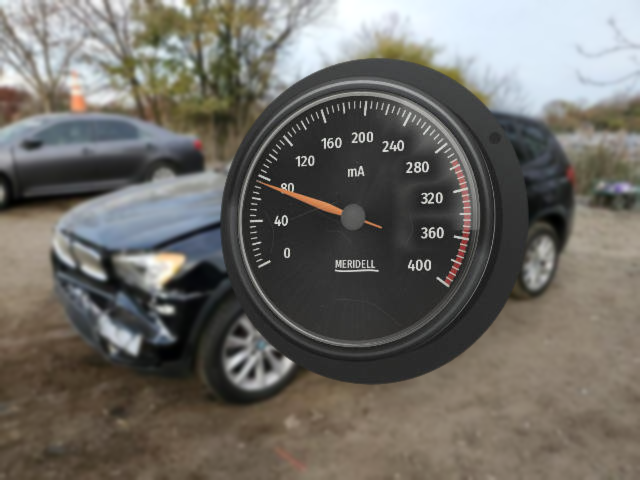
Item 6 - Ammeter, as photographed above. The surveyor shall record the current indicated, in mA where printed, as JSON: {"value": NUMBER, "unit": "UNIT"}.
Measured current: {"value": 75, "unit": "mA"}
